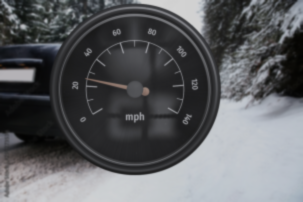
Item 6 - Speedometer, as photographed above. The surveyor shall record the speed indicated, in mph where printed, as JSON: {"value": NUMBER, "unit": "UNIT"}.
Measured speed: {"value": 25, "unit": "mph"}
